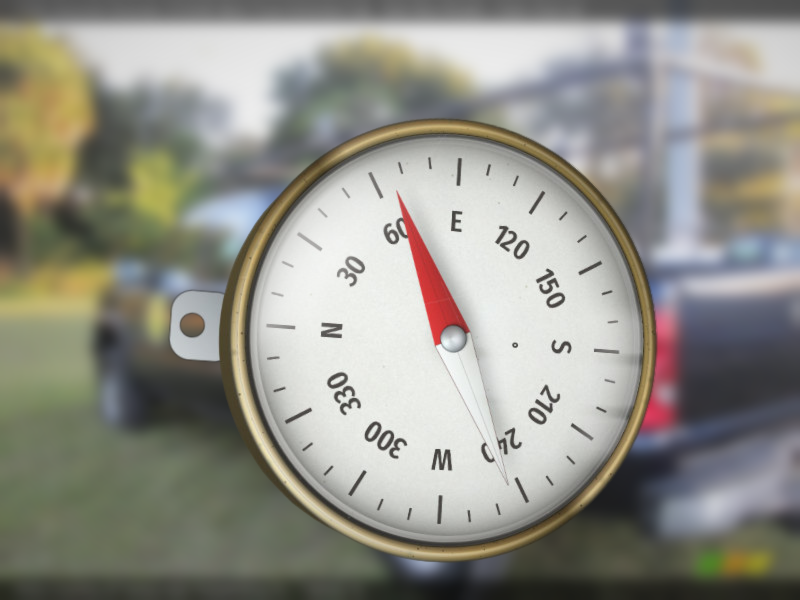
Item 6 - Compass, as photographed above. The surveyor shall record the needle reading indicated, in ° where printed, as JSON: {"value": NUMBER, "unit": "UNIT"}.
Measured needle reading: {"value": 65, "unit": "°"}
